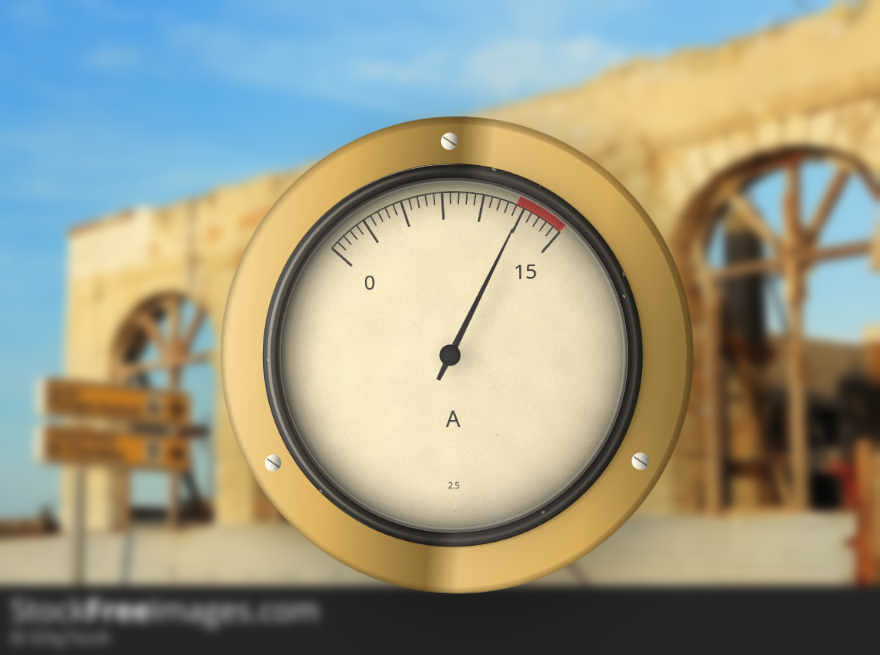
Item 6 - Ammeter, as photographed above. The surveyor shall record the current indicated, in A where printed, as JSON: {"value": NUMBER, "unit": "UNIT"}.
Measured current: {"value": 12.5, "unit": "A"}
